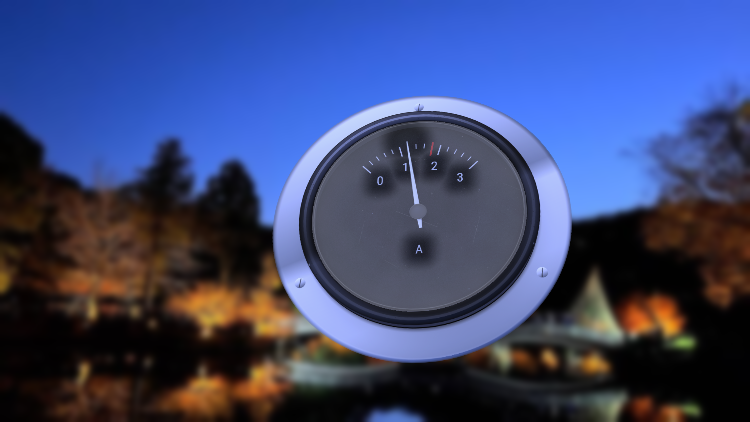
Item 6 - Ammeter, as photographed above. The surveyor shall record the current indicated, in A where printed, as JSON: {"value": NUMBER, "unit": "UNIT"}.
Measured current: {"value": 1.2, "unit": "A"}
